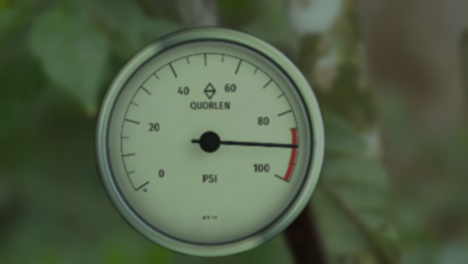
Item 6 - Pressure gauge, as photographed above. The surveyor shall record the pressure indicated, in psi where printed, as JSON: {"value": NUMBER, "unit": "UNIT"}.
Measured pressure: {"value": 90, "unit": "psi"}
